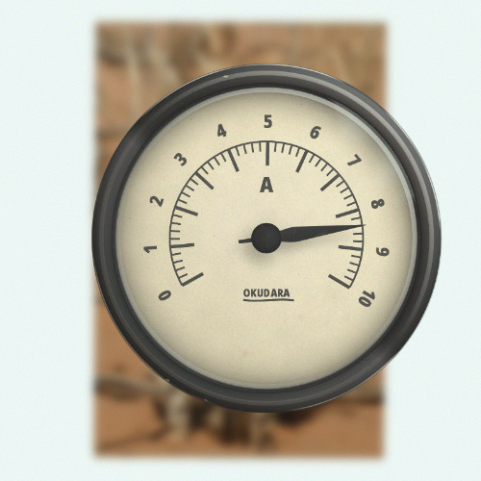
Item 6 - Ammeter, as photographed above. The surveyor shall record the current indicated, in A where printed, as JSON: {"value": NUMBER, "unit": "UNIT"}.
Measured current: {"value": 8.4, "unit": "A"}
